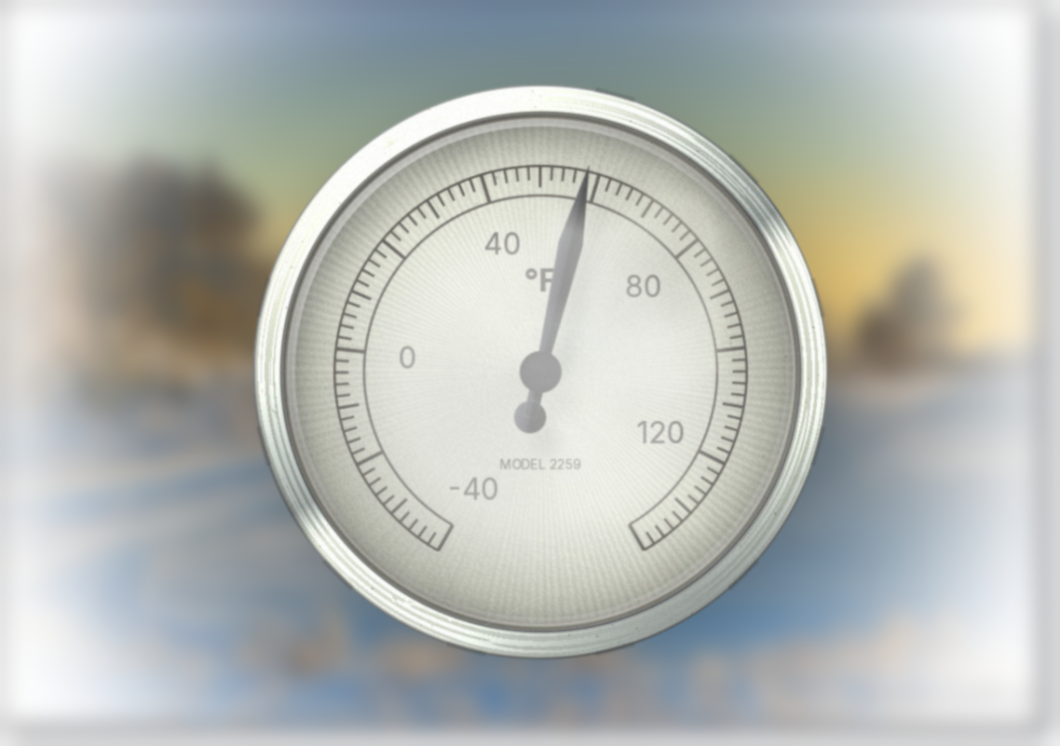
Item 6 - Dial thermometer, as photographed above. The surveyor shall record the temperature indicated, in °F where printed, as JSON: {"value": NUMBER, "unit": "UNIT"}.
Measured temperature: {"value": 58, "unit": "°F"}
